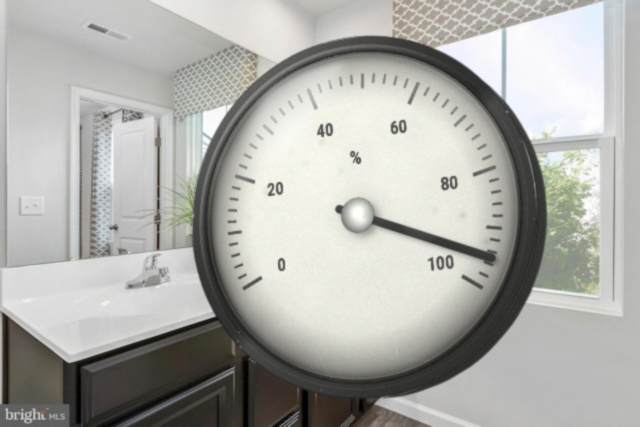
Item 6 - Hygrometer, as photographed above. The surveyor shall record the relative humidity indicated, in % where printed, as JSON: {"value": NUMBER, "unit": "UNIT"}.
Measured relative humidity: {"value": 95, "unit": "%"}
